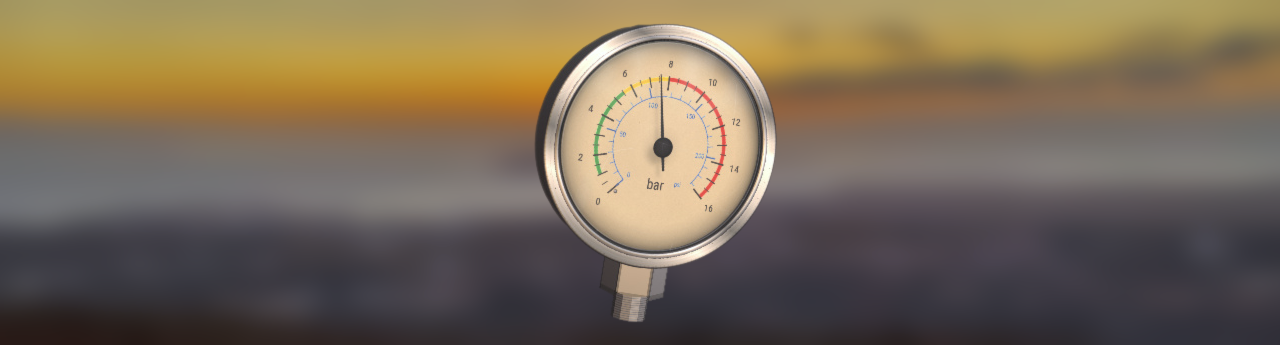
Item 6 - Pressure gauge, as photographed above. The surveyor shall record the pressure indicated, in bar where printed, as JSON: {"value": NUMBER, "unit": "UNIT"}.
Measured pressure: {"value": 7.5, "unit": "bar"}
